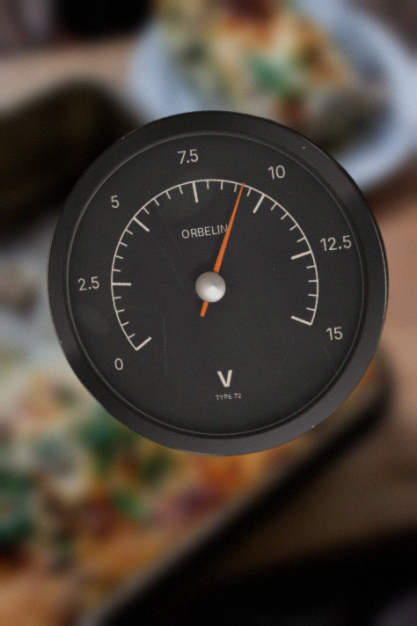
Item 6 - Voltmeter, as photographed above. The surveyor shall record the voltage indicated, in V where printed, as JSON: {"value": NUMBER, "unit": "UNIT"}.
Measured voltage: {"value": 9.25, "unit": "V"}
